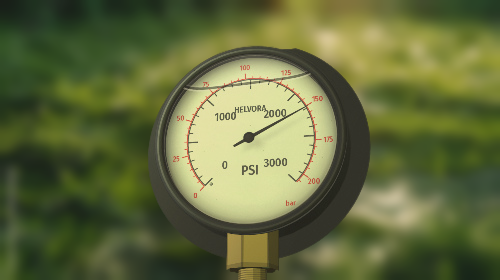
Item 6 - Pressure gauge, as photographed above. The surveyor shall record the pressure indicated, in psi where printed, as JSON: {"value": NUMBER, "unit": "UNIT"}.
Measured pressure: {"value": 2200, "unit": "psi"}
